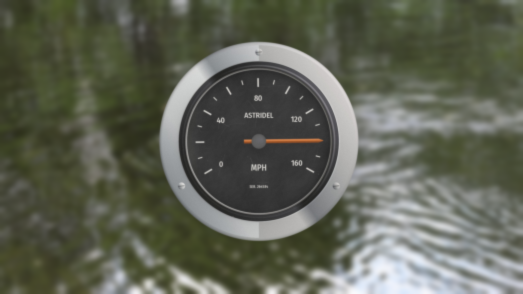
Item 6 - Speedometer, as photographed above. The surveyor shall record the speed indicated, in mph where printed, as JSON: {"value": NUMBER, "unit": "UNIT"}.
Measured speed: {"value": 140, "unit": "mph"}
